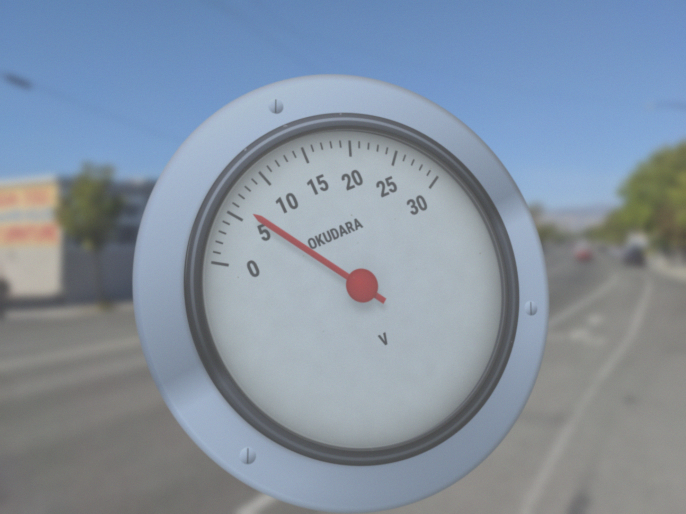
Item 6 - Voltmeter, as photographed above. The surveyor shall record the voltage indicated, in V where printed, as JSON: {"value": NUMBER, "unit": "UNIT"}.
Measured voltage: {"value": 6, "unit": "V"}
